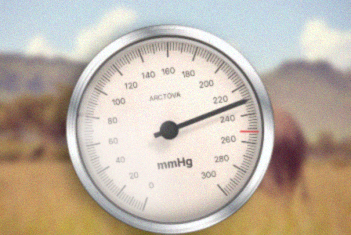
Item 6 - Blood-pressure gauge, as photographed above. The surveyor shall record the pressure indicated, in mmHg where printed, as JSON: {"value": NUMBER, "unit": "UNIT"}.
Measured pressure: {"value": 230, "unit": "mmHg"}
